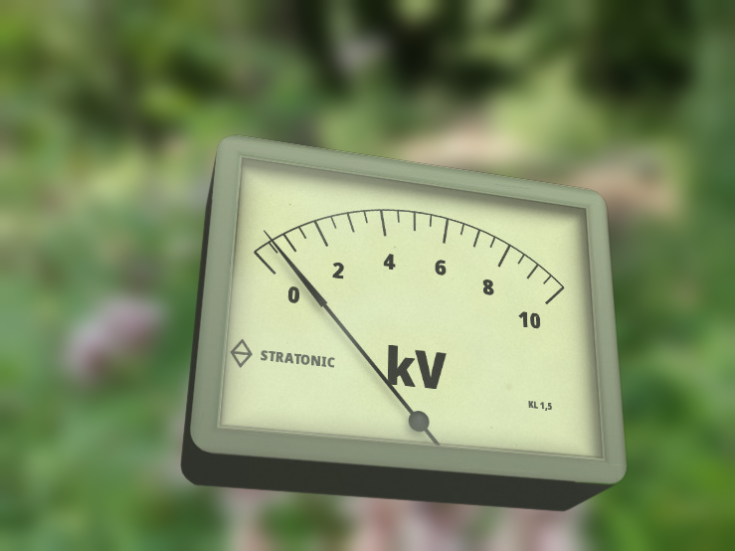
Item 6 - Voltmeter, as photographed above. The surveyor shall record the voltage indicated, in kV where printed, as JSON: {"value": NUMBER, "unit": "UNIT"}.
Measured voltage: {"value": 0.5, "unit": "kV"}
